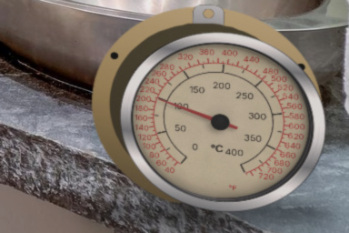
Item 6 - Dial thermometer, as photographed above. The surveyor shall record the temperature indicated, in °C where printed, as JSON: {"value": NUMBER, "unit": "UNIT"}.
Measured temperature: {"value": 100, "unit": "°C"}
